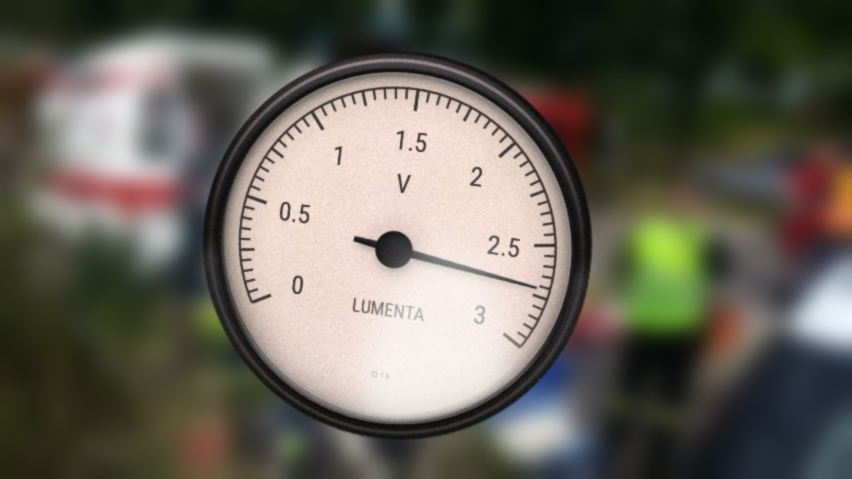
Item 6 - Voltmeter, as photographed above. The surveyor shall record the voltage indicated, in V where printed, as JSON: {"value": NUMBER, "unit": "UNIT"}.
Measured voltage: {"value": 2.7, "unit": "V"}
